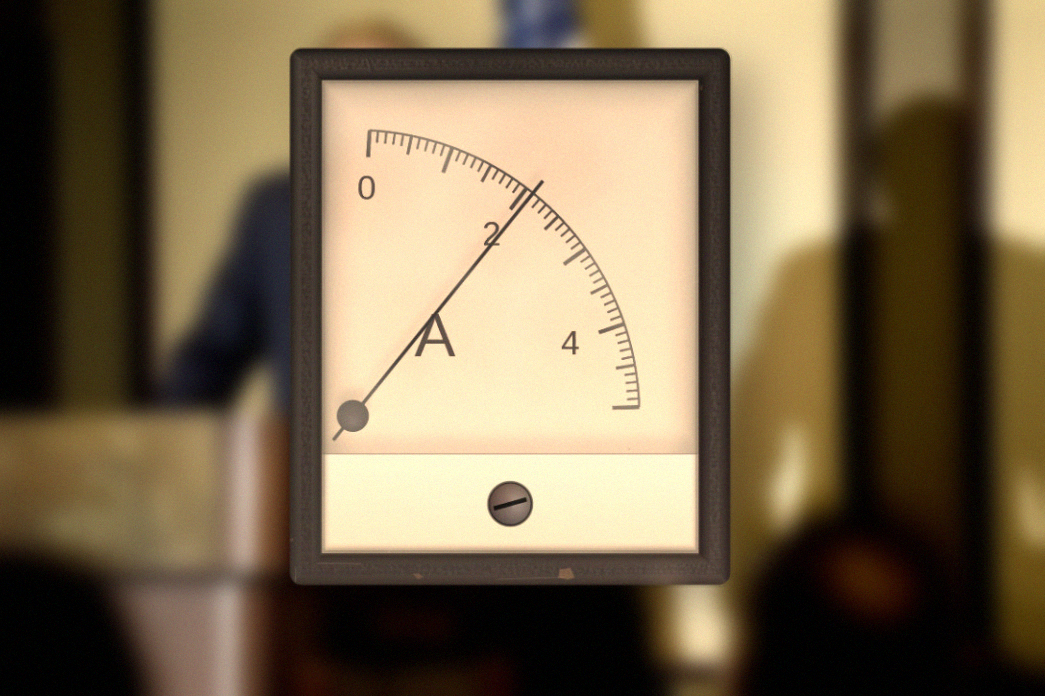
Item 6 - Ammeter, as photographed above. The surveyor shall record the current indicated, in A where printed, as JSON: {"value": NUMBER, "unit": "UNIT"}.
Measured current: {"value": 2.1, "unit": "A"}
